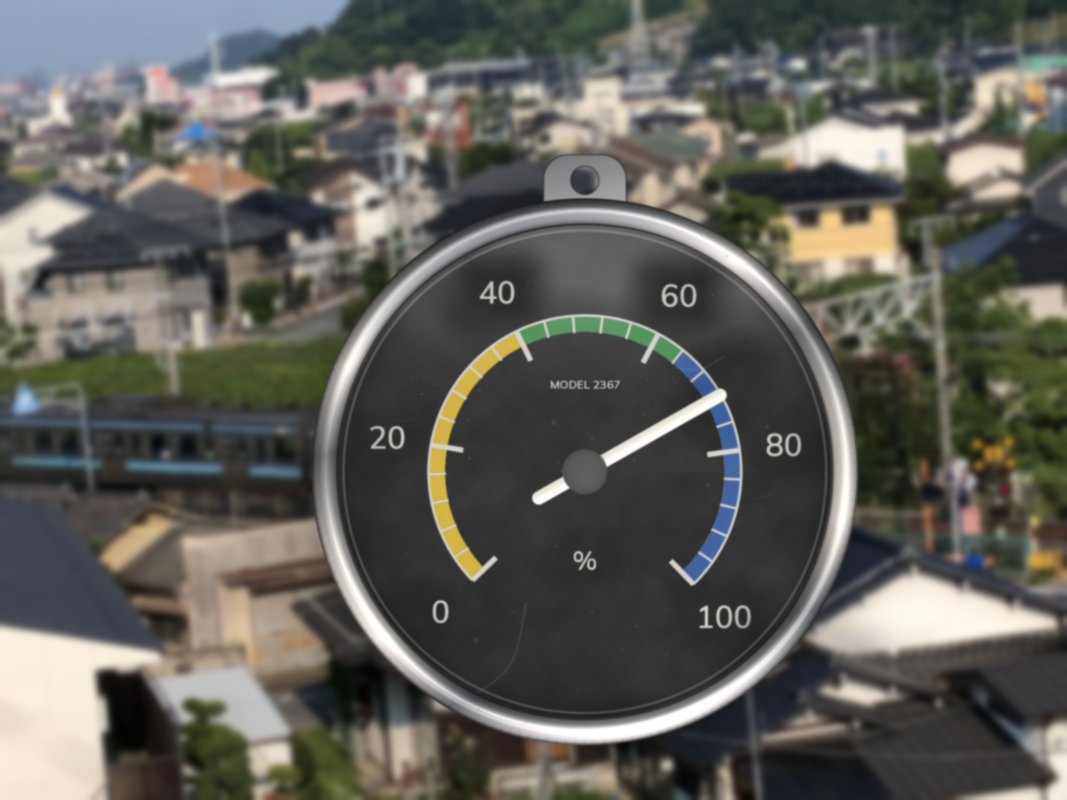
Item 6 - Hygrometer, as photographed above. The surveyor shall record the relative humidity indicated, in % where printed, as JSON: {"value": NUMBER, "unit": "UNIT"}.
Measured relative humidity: {"value": 72, "unit": "%"}
